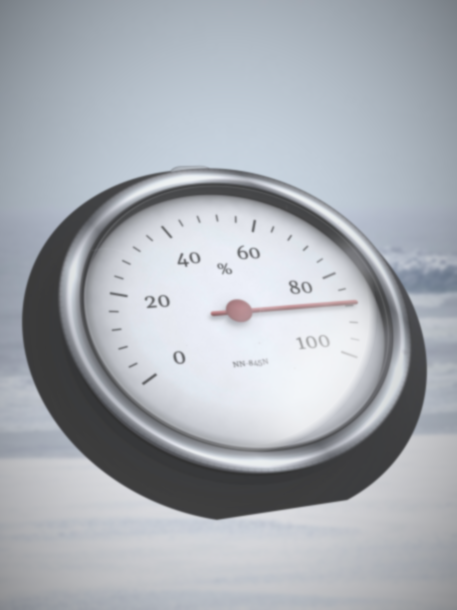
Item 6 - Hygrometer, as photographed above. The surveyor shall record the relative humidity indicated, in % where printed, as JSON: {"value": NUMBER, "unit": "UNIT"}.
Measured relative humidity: {"value": 88, "unit": "%"}
